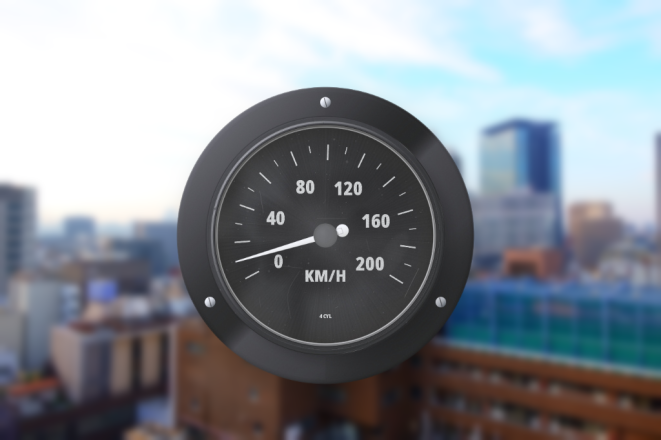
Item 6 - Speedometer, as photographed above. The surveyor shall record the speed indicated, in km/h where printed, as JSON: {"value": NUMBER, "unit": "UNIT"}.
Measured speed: {"value": 10, "unit": "km/h"}
